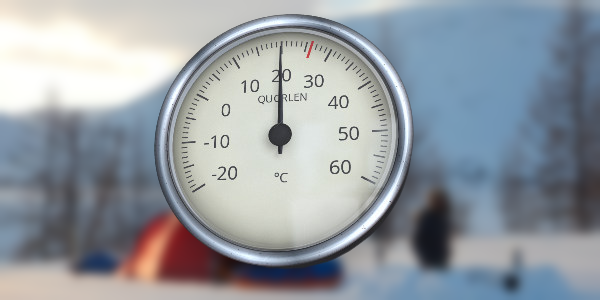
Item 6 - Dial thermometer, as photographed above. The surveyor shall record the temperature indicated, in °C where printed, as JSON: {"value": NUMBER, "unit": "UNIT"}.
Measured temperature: {"value": 20, "unit": "°C"}
